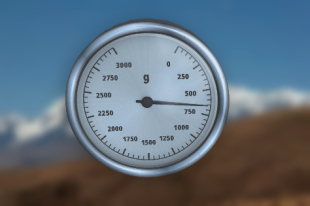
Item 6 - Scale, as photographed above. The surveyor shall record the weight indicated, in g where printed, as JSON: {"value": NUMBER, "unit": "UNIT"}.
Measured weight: {"value": 650, "unit": "g"}
